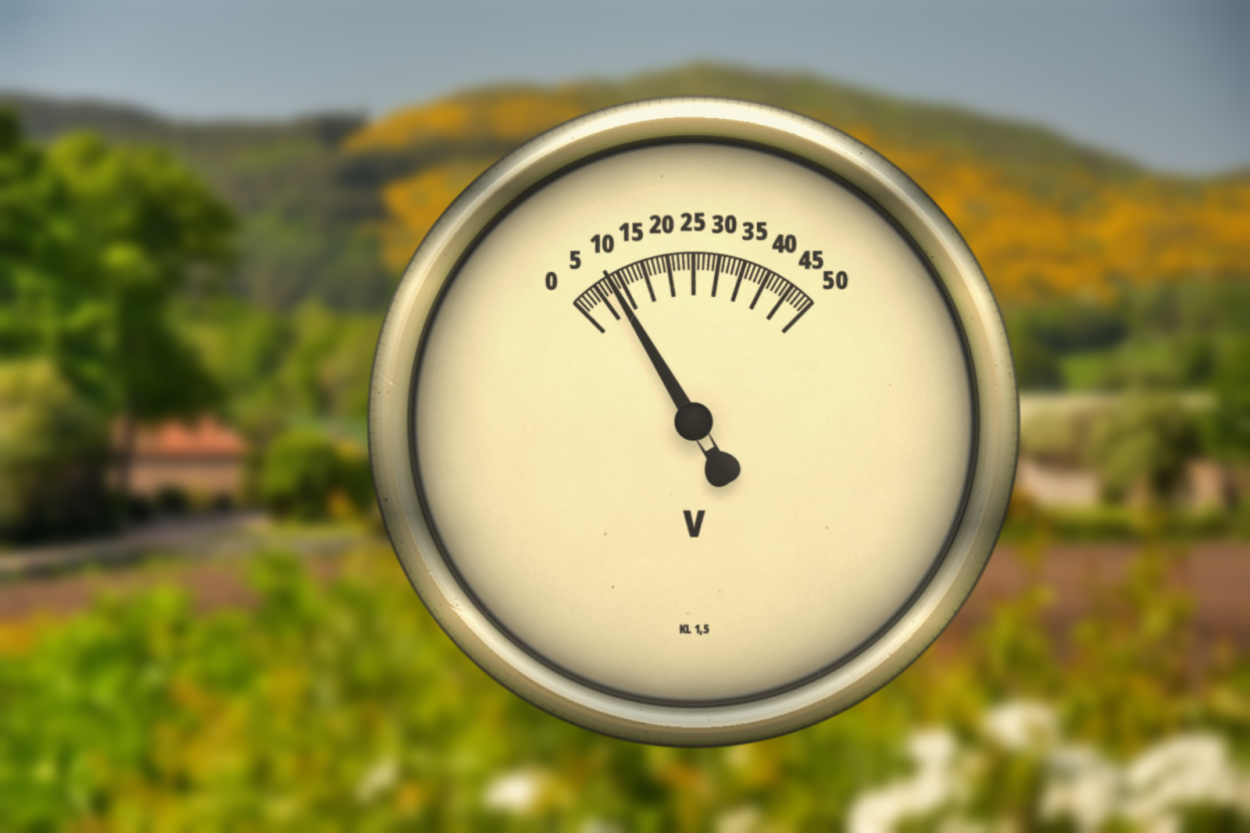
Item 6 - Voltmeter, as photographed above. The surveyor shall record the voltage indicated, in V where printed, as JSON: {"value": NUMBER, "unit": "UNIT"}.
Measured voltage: {"value": 8, "unit": "V"}
